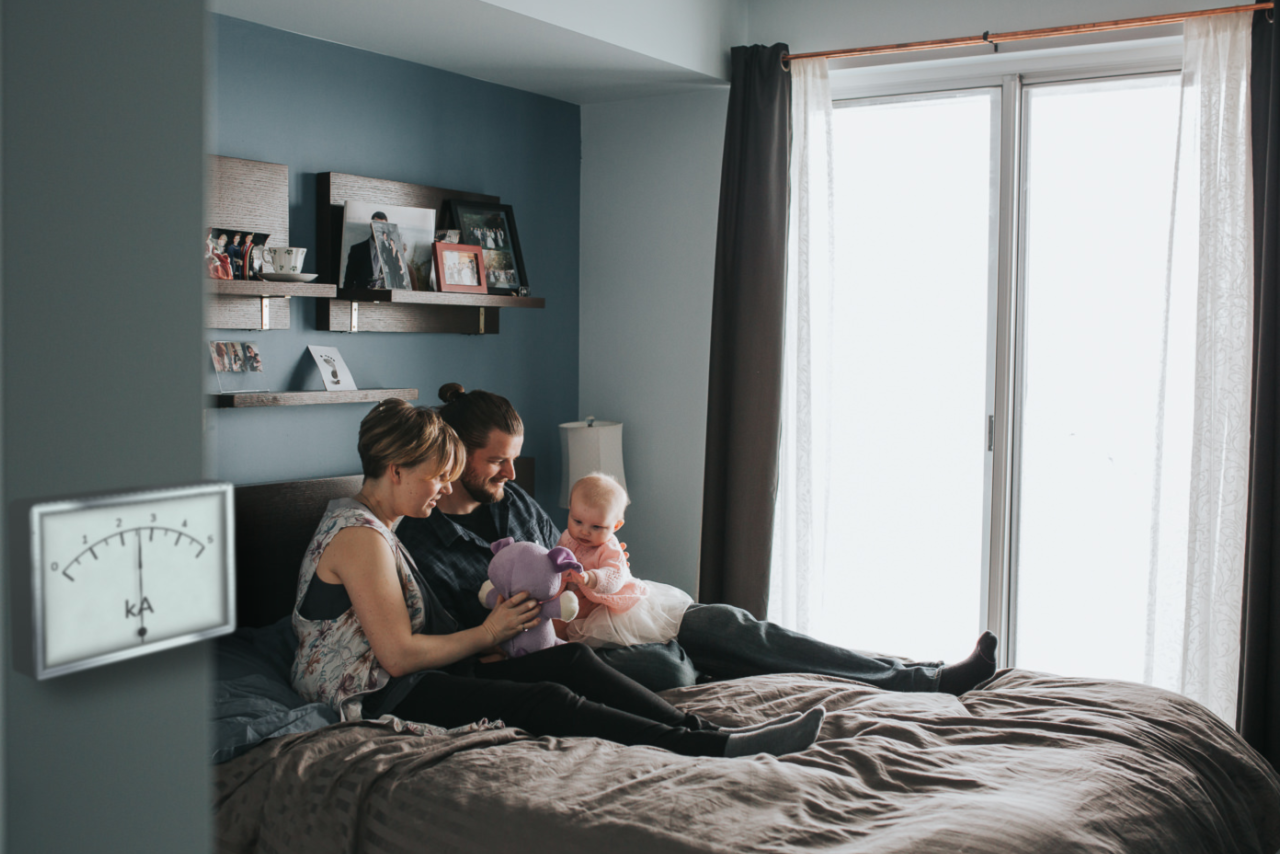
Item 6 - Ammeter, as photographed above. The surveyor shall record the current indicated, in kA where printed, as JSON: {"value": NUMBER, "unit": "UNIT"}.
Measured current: {"value": 2.5, "unit": "kA"}
